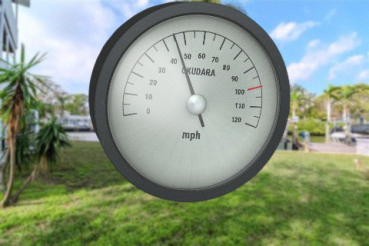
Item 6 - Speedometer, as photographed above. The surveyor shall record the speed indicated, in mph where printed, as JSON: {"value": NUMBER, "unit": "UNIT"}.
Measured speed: {"value": 45, "unit": "mph"}
